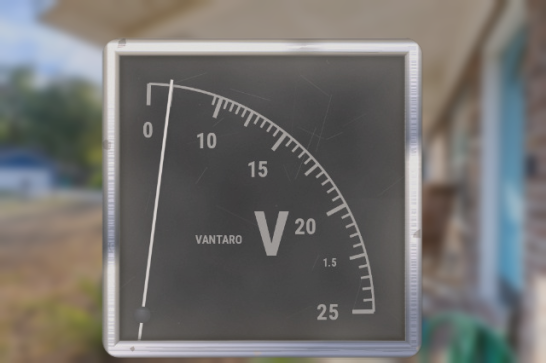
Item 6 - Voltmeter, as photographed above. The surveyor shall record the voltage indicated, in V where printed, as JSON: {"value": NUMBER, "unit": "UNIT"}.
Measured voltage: {"value": 5, "unit": "V"}
